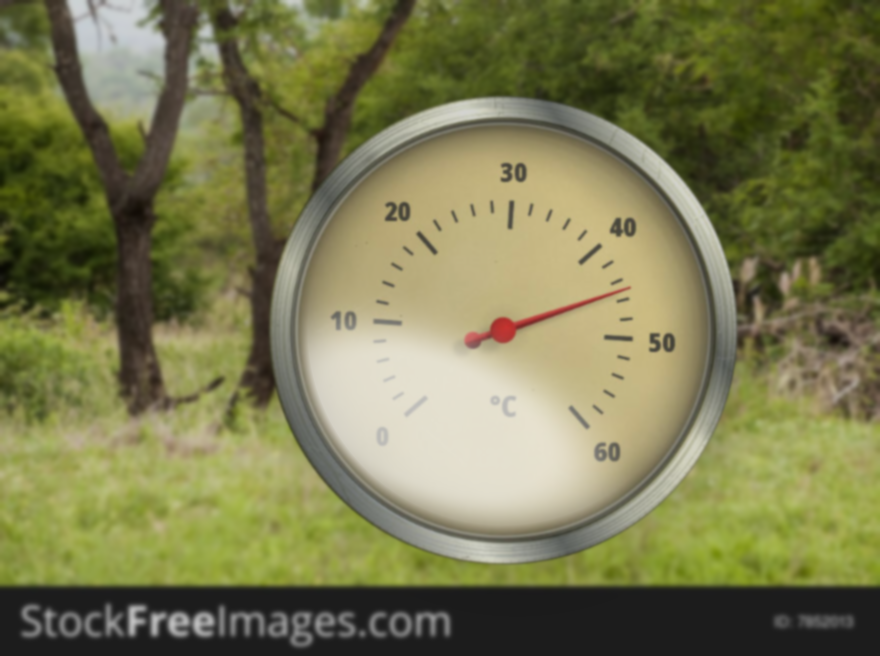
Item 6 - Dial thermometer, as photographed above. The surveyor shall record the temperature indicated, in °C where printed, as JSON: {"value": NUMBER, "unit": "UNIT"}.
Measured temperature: {"value": 45, "unit": "°C"}
